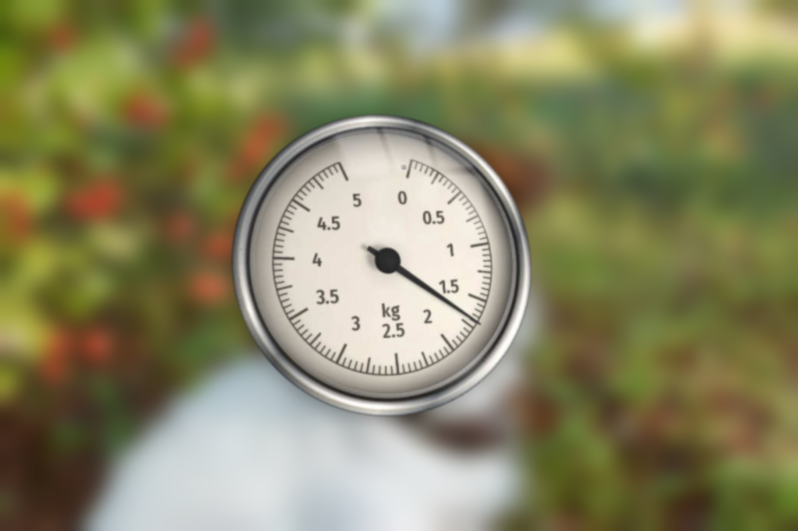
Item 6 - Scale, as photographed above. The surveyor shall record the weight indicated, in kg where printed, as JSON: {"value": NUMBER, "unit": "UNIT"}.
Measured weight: {"value": 1.7, "unit": "kg"}
